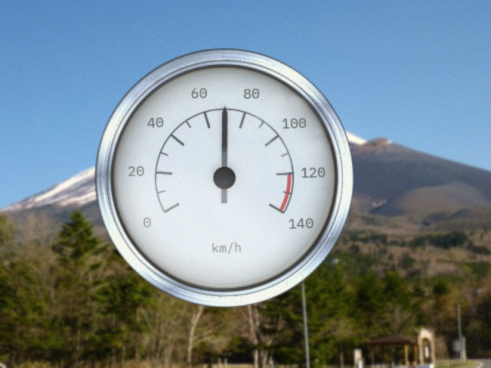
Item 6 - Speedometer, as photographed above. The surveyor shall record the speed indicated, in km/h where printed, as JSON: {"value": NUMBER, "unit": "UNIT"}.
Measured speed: {"value": 70, "unit": "km/h"}
